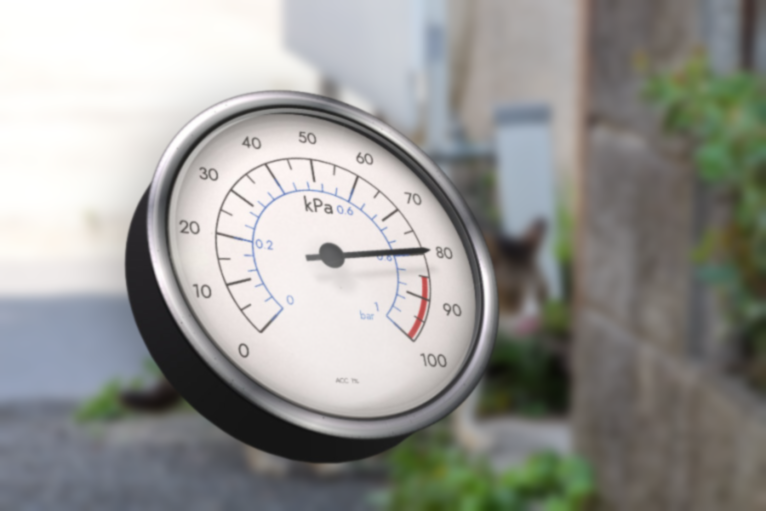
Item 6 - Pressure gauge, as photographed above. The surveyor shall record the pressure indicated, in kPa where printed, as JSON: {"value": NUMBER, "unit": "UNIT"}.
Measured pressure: {"value": 80, "unit": "kPa"}
